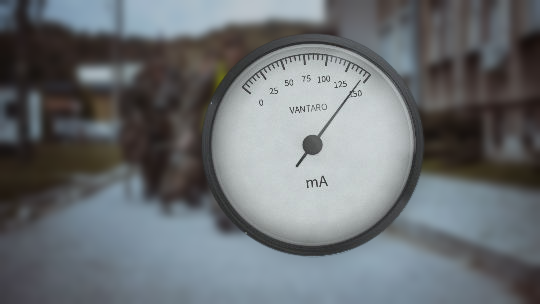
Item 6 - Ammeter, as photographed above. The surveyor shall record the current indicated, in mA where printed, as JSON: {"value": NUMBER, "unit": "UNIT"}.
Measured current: {"value": 145, "unit": "mA"}
